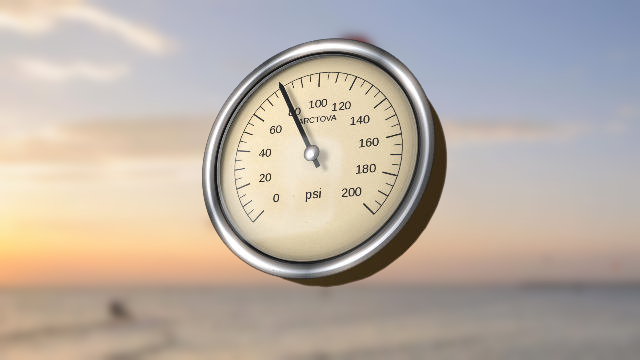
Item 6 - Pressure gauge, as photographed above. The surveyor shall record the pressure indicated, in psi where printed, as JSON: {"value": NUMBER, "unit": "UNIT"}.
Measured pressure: {"value": 80, "unit": "psi"}
